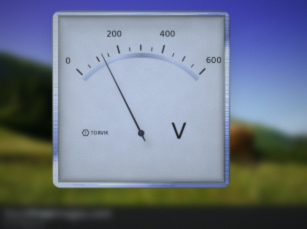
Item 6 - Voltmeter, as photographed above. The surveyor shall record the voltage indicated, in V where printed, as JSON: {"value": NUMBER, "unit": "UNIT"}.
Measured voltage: {"value": 125, "unit": "V"}
